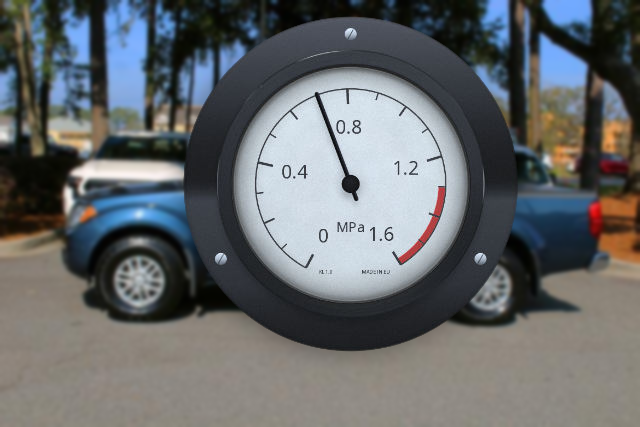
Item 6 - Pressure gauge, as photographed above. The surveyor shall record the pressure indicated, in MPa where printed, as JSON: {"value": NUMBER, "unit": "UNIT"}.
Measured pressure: {"value": 0.7, "unit": "MPa"}
